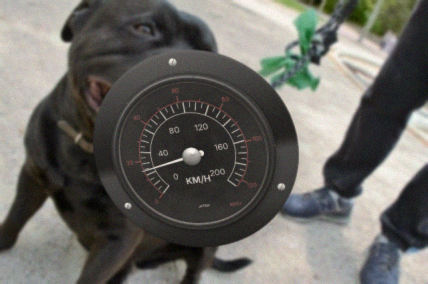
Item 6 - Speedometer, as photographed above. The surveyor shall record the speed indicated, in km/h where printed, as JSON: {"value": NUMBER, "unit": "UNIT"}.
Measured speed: {"value": 25, "unit": "km/h"}
